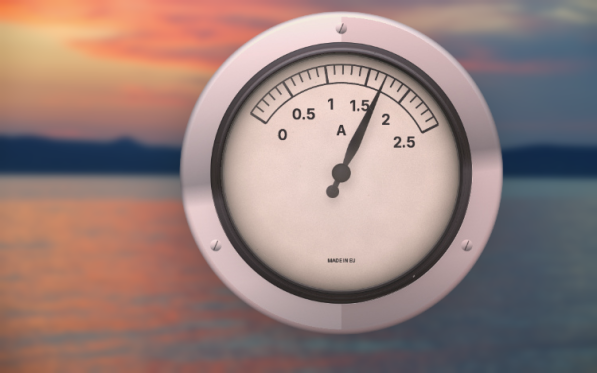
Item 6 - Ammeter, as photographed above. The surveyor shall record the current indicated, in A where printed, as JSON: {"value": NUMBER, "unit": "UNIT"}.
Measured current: {"value": 1.7, "unit": "A"}
